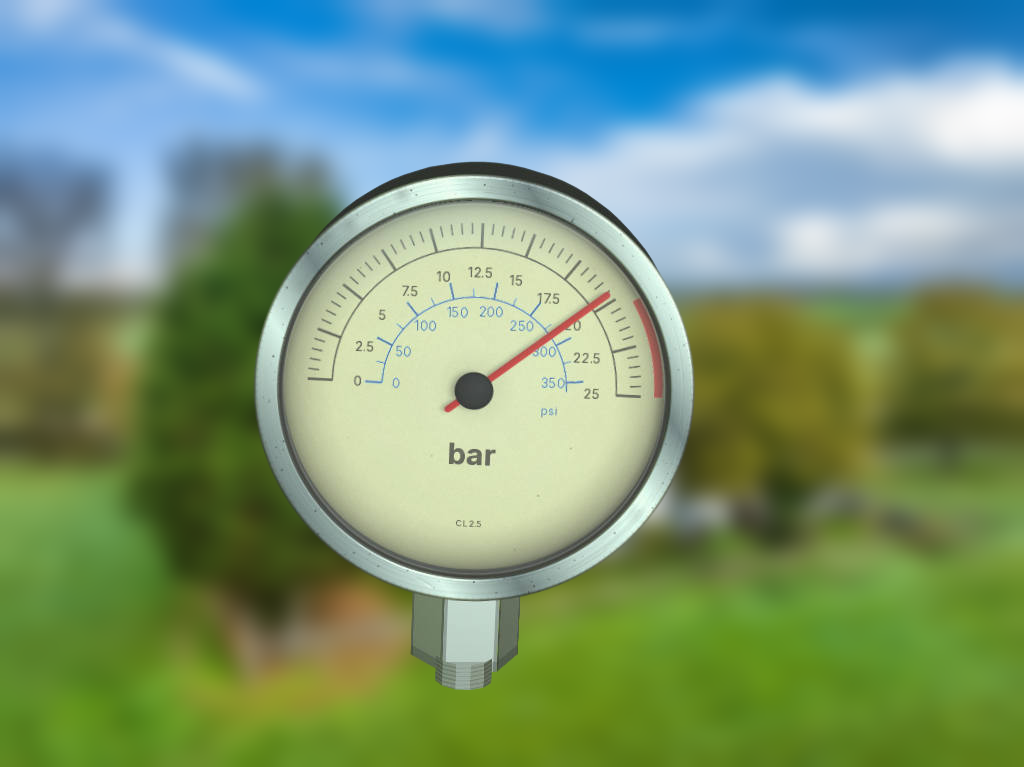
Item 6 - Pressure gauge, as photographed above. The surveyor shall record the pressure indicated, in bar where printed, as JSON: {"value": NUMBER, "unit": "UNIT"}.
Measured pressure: {"value": 19.5, "unit": "bar"}
